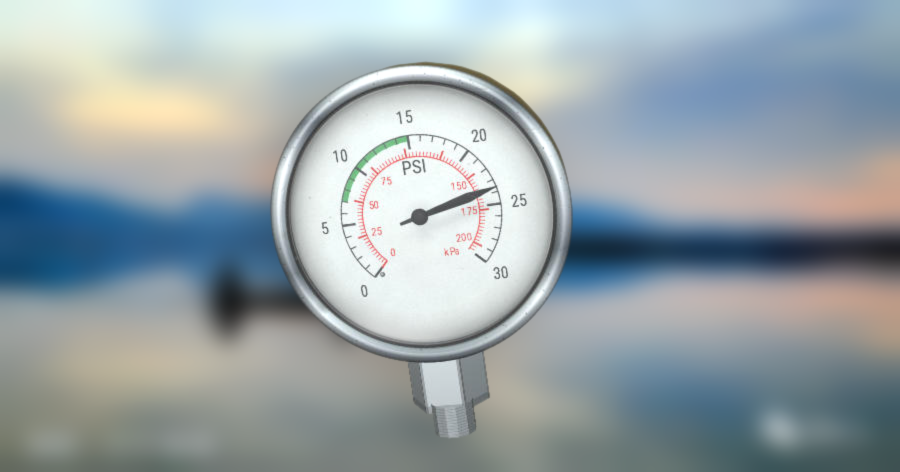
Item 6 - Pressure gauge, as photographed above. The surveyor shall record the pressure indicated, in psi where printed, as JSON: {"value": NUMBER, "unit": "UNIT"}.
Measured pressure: {"value": 23.5, "unit": "psi"}
